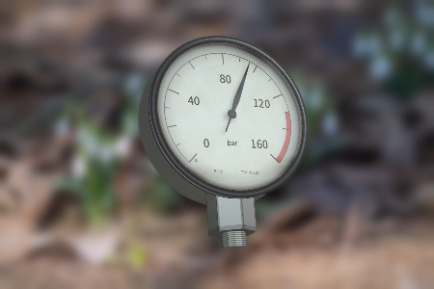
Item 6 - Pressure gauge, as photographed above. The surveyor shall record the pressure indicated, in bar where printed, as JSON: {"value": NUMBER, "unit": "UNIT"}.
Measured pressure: {"value": 95, "unit": "bar"}
